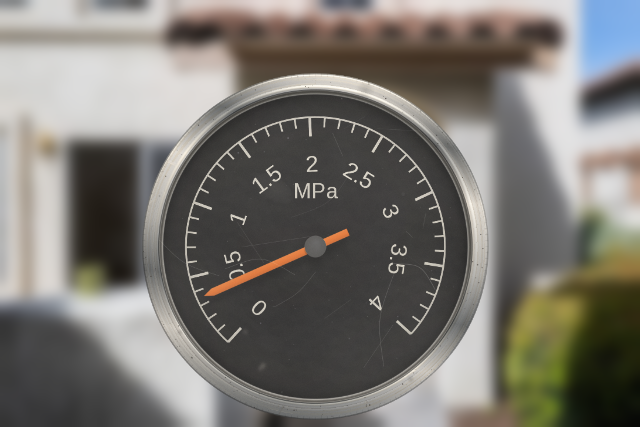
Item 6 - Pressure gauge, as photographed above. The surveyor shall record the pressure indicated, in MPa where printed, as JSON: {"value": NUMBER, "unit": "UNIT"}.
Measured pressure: {"value": 0.35, "unit": "MPa"}
